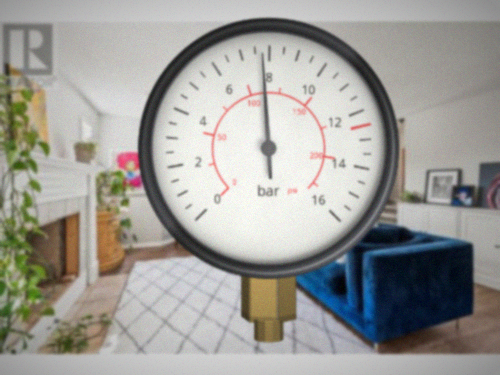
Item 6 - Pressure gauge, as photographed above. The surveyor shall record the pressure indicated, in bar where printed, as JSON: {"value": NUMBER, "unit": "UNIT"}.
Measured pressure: {"value": 7.75, "unit": "bar"}
